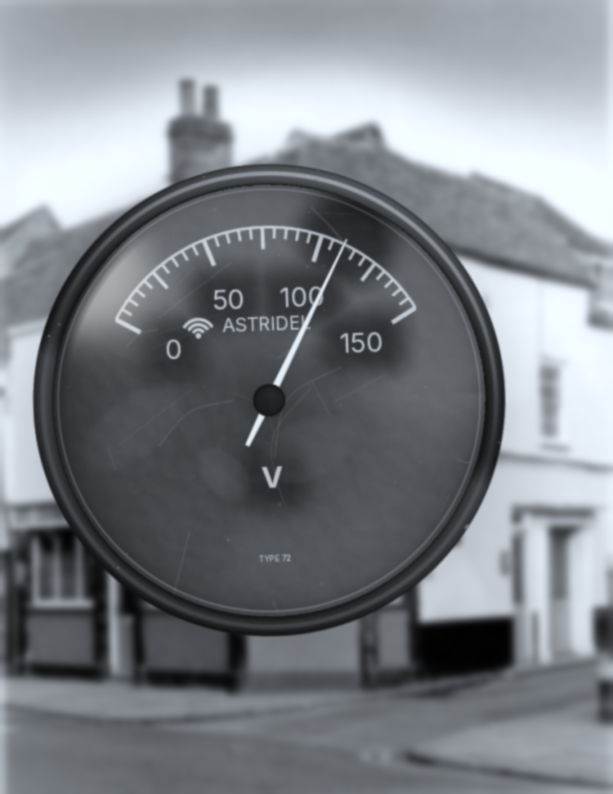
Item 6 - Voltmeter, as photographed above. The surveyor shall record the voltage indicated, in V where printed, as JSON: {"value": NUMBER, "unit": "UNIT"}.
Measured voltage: {"value": 110, "unit": "V"}
